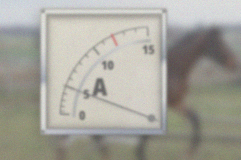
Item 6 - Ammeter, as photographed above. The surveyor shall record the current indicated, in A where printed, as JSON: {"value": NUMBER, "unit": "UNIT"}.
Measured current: {"value": 5, "unit": "A"}
